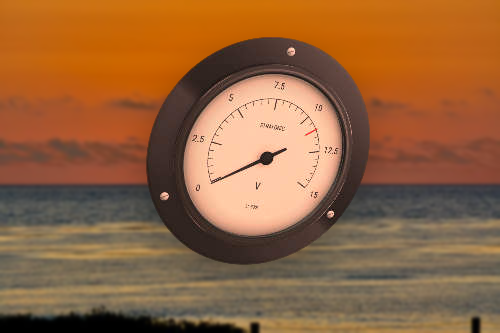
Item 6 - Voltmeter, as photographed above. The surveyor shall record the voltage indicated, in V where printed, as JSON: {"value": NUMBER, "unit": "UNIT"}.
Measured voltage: {"value": 0, "unit": "V"}
